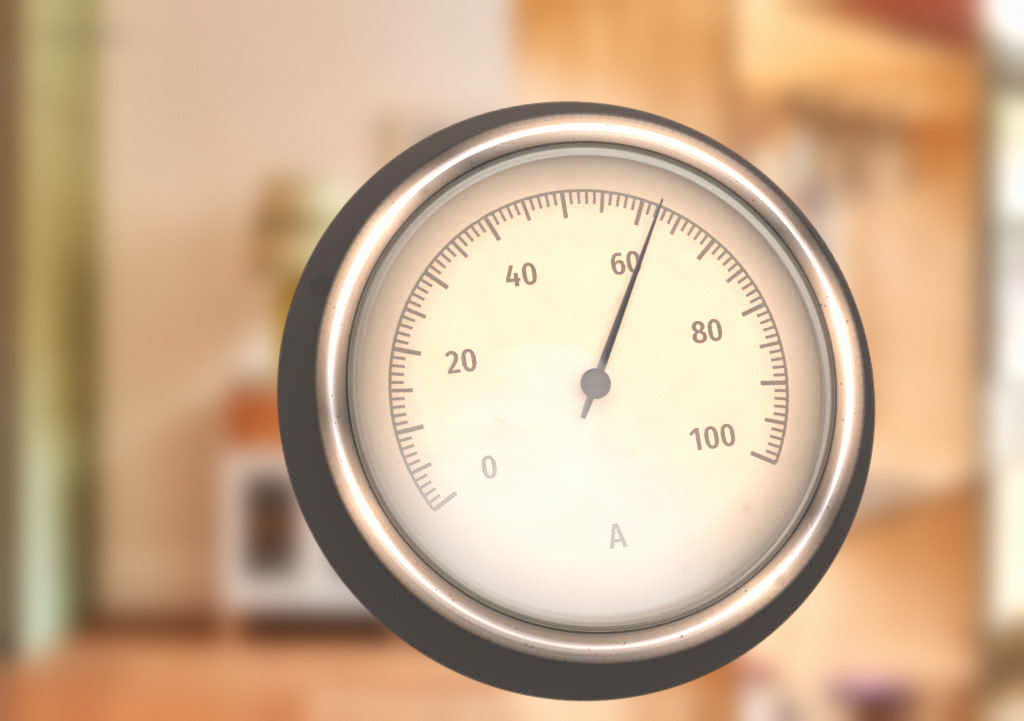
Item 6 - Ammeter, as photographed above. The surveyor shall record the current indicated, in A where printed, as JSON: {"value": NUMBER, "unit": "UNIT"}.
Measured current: {"value": 62, "unit": "A"}
